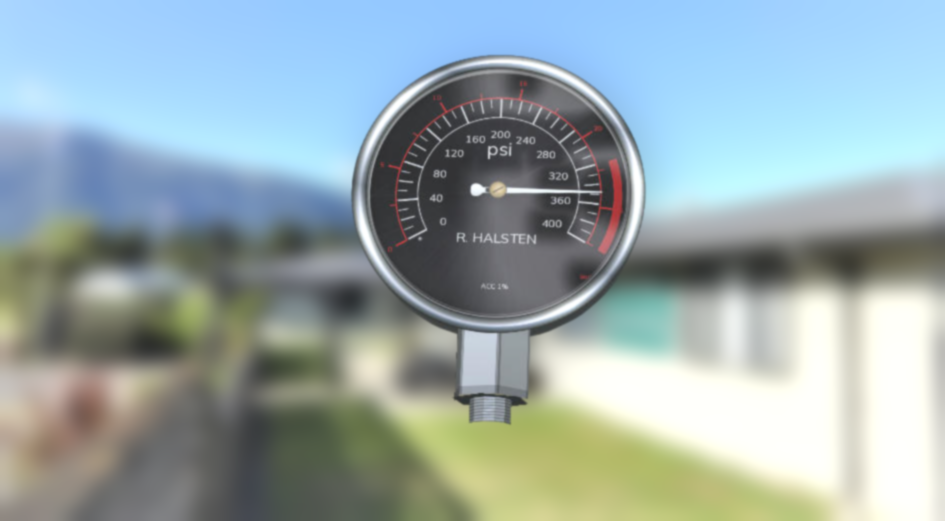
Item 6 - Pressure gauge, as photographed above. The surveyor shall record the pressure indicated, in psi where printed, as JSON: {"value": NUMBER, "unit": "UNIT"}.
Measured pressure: {"value": 350, "unit": "psi"}
